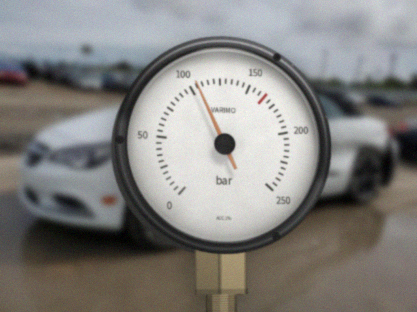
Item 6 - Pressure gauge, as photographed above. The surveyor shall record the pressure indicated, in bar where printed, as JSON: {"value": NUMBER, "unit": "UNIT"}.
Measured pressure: {"value": 105, "unit": "bar"}
